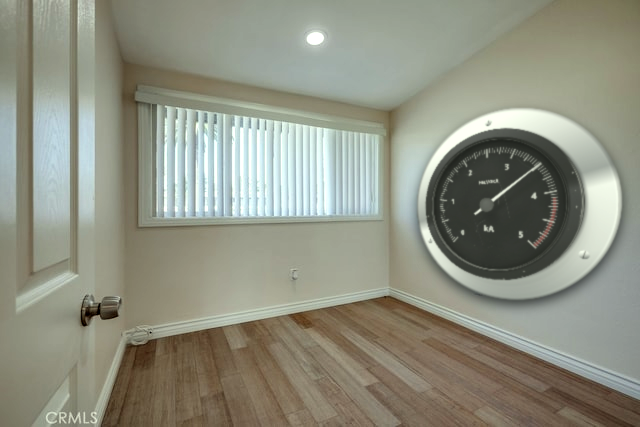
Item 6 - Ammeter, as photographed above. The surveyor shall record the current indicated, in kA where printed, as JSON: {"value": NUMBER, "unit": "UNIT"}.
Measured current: {"value": 3.5, "unit": "kA"}
